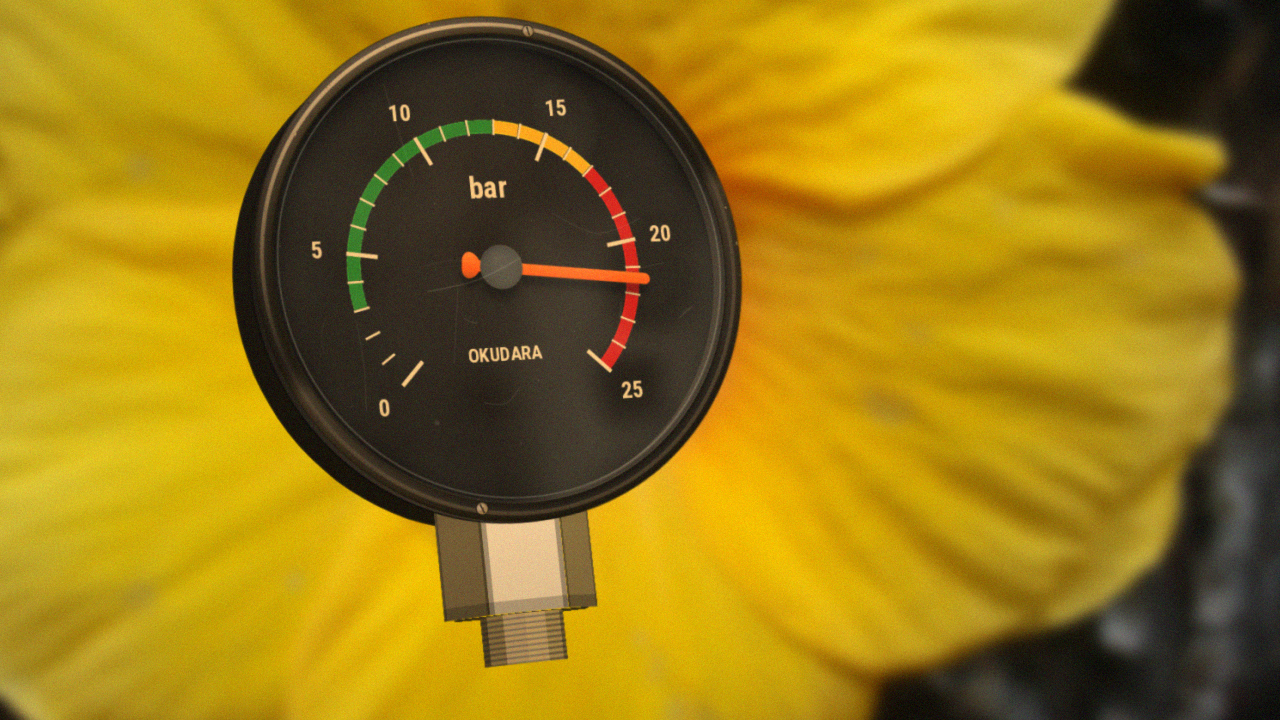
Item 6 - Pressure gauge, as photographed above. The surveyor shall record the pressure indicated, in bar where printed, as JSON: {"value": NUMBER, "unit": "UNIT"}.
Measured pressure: {"value": 21.5, "unit": "bar"}
